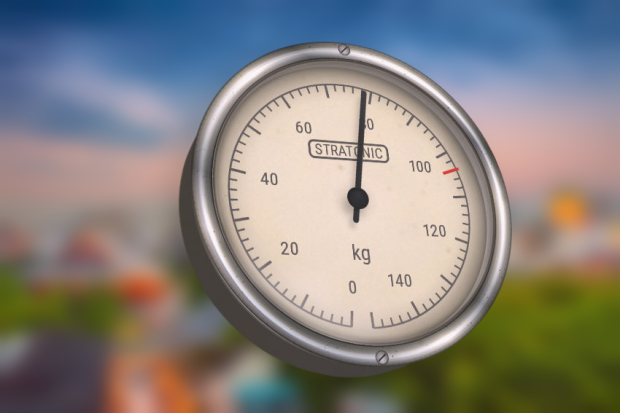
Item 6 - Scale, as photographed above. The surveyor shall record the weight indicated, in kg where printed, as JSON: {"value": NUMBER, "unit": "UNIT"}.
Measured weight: {"value": 78, "unit": "kg"}
